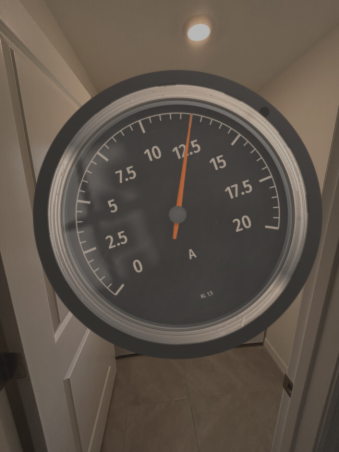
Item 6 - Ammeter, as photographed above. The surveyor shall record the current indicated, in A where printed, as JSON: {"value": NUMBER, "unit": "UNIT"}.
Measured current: {"value": 12.5, "unit": "A"}
